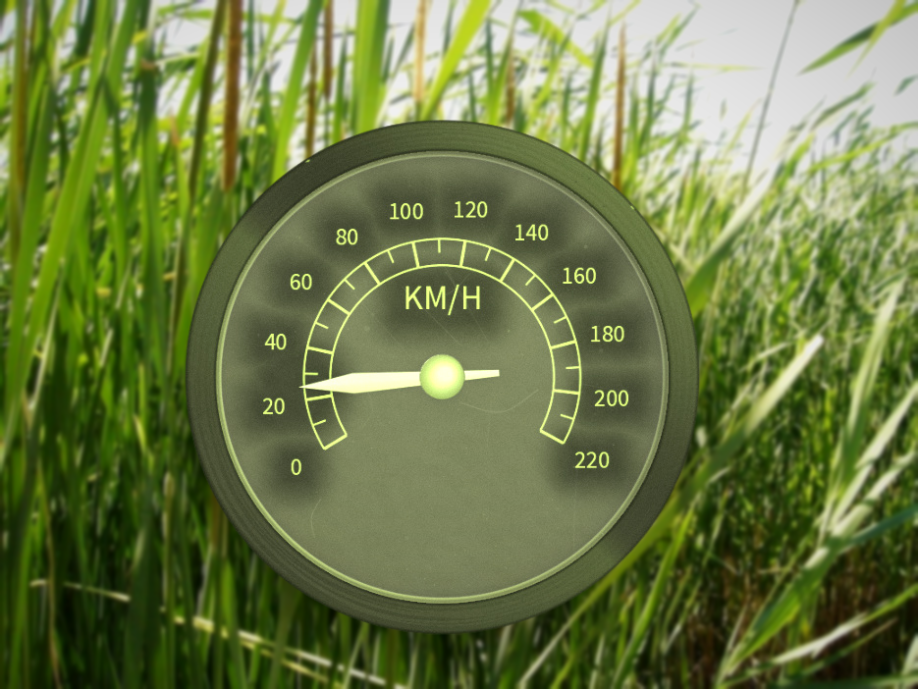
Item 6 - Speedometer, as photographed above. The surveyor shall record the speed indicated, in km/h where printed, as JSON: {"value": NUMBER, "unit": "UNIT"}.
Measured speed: {"value": 25, "unit": "km/h"}
